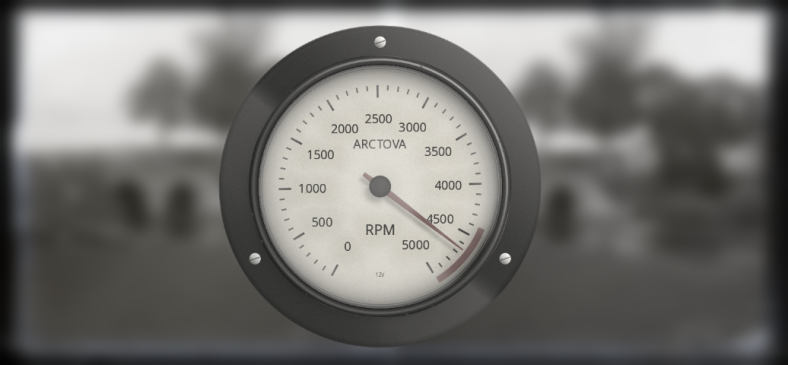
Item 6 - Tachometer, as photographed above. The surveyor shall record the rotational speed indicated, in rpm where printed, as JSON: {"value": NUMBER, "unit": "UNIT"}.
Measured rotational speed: {"value": 4650, "unit": "rpm"}
